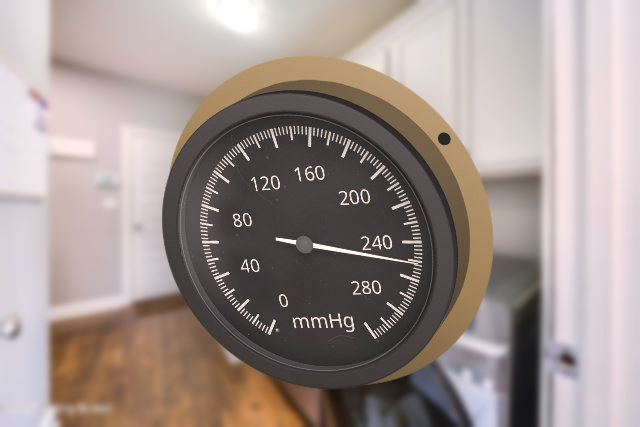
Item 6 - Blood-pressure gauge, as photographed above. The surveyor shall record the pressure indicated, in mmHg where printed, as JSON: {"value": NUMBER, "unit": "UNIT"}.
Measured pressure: {"value": 250, "unit": "mmHg"}
